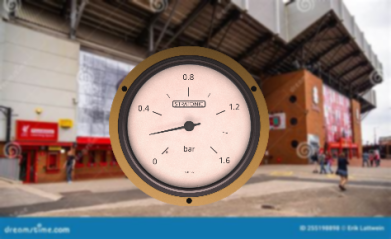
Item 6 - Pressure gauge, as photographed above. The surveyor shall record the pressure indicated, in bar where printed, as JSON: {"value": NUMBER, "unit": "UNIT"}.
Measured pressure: {"value": 0.2, "unit": "bar"}
